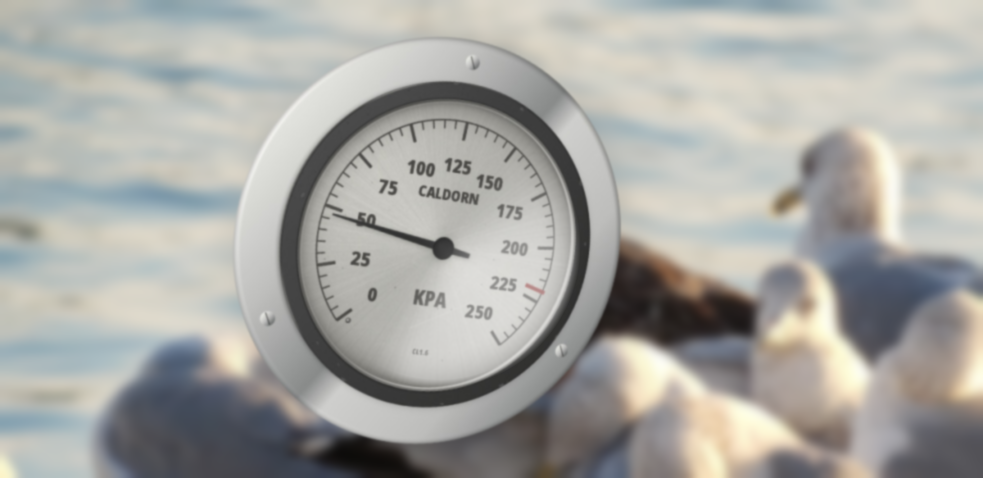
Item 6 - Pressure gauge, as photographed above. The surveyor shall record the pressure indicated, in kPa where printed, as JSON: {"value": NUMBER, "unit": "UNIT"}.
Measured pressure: {"value": 47.5, "unit": "kPa"}
